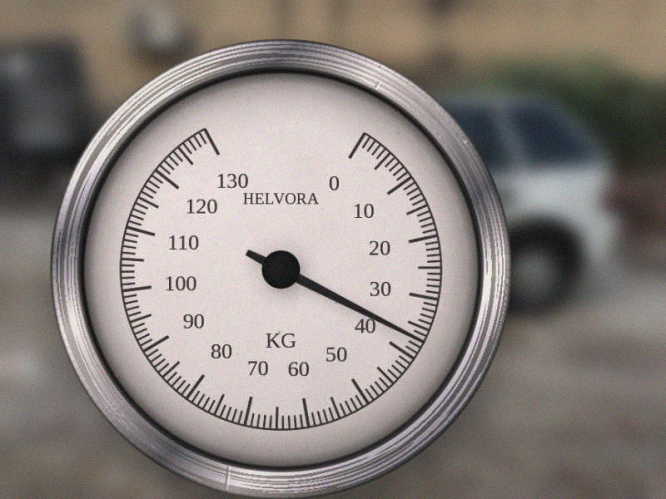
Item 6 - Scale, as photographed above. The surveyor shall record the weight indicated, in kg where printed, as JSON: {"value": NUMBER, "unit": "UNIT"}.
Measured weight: {"value": 37, "unit": "kg"}
